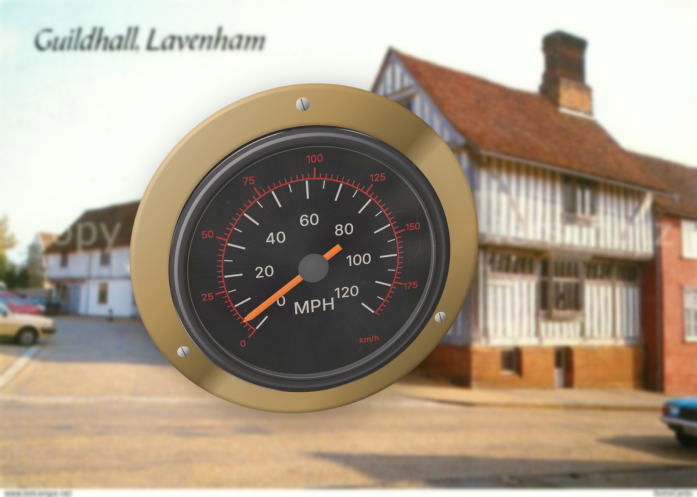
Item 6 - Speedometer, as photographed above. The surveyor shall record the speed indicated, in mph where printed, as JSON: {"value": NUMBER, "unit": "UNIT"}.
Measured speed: {"value": 5, "unit": "mph"}
